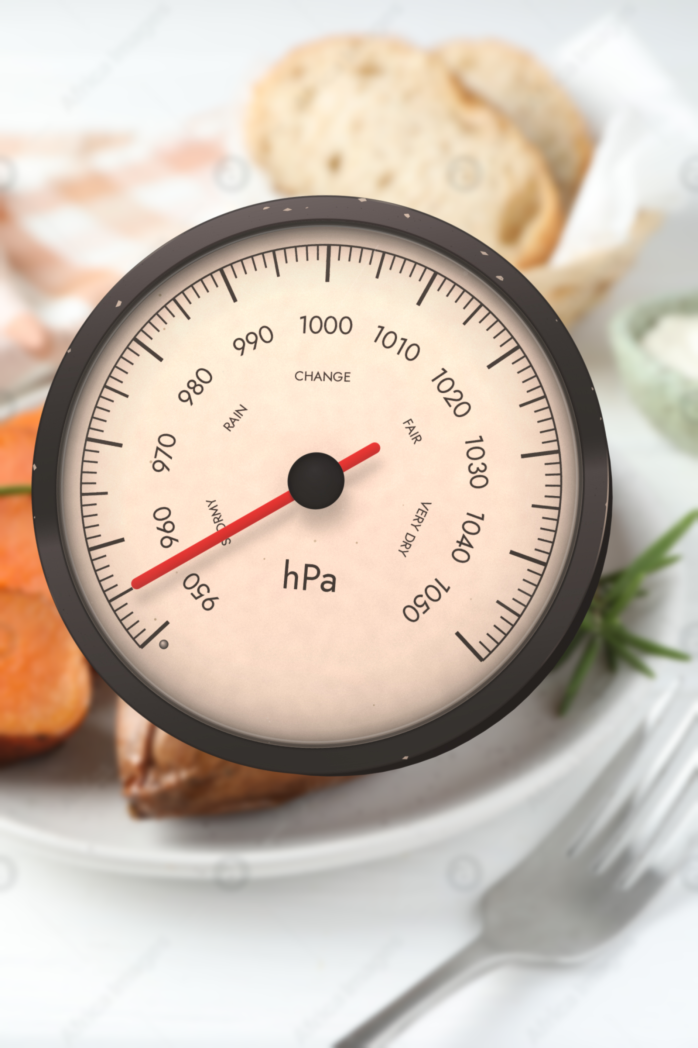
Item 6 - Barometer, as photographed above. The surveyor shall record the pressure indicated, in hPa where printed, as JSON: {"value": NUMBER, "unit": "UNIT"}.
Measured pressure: {"value": 955, "unit": "hPa"}
